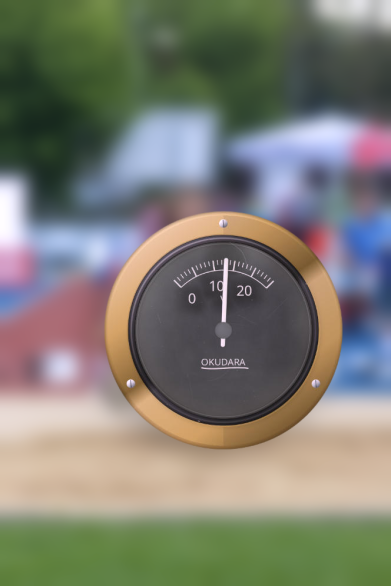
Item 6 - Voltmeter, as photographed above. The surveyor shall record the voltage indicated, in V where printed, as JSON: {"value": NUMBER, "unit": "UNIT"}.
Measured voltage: {"value": 13, "unit": "V"}
